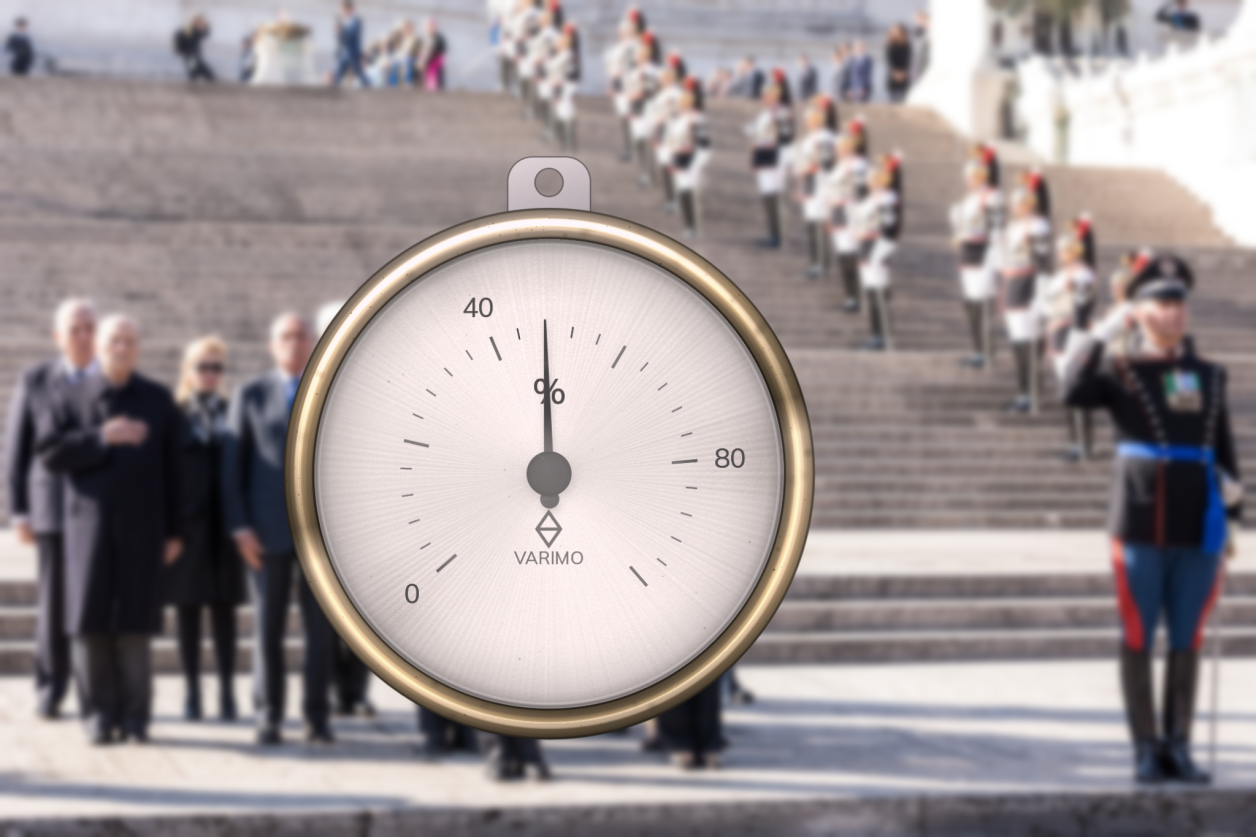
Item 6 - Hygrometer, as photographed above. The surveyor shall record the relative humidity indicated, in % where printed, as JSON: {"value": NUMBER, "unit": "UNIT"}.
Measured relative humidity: {"value": 48, "unit": "%"}
